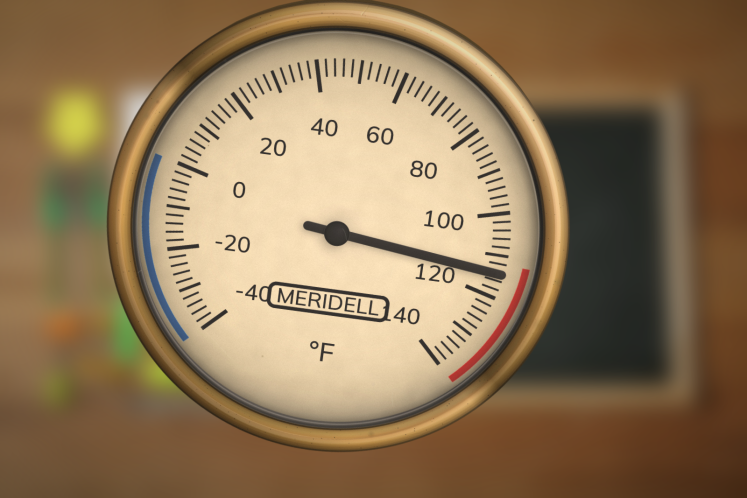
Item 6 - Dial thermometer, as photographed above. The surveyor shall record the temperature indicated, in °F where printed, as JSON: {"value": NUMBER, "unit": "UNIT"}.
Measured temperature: {"value": 114, "unit": "°F"}
